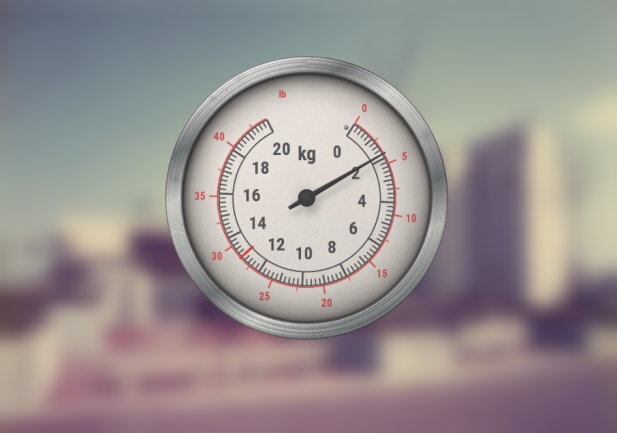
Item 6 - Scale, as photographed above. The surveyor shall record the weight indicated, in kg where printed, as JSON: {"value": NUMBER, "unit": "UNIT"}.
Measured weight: {"value": 1.8, "unit": "kg"}
